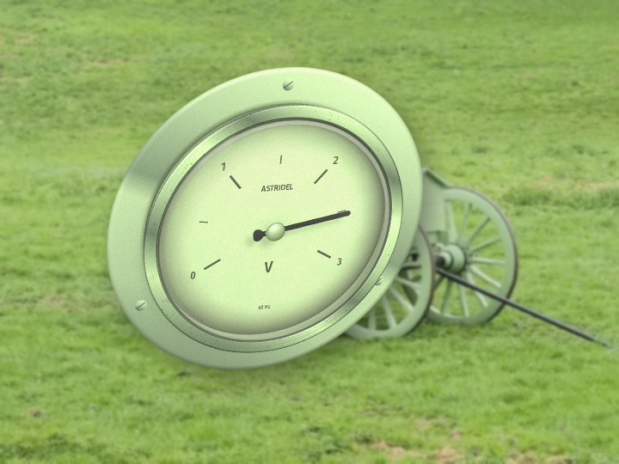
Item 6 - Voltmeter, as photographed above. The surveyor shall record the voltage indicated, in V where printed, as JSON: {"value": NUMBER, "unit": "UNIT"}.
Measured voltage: {"value": 2.5, "unit": "V"}
